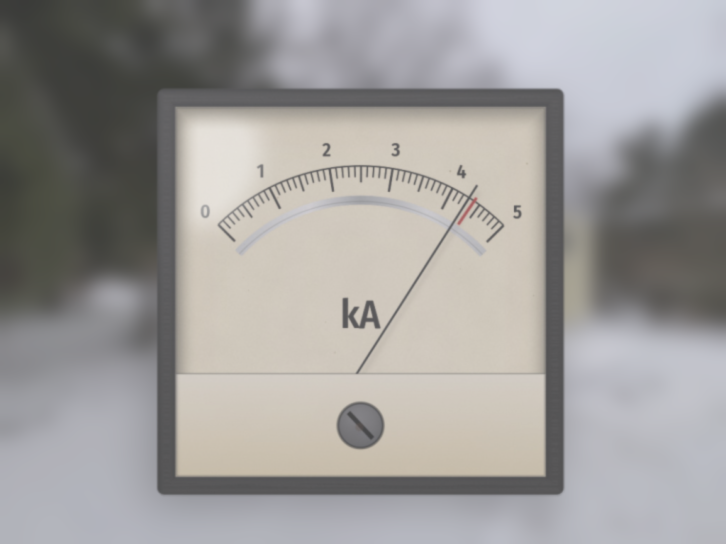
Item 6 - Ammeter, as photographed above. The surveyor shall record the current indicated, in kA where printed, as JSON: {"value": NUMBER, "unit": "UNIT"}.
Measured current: {"value": 4.3, "unit": "kA"}
